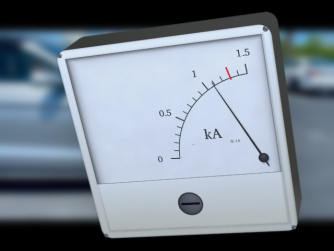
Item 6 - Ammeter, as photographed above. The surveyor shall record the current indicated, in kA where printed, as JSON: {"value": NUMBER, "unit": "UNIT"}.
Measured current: {"value": 1.1, "unit": "kA"}
